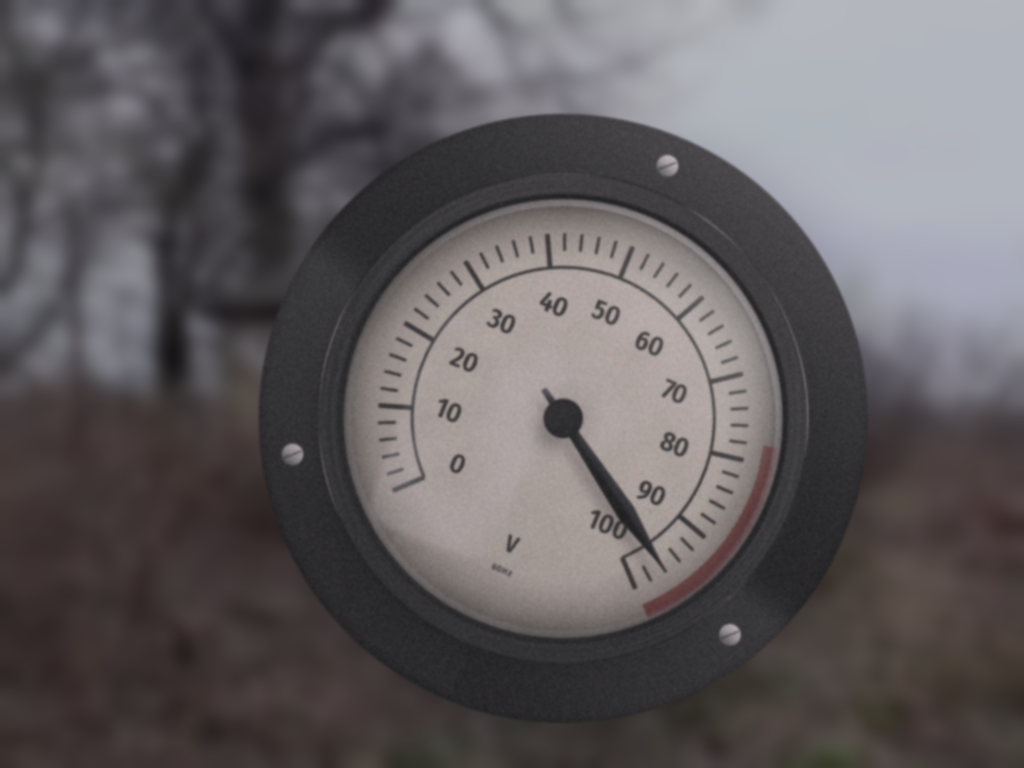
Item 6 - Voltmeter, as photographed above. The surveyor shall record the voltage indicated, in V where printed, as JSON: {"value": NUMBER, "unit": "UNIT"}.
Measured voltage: {"value": 96, "unit": "V"}
